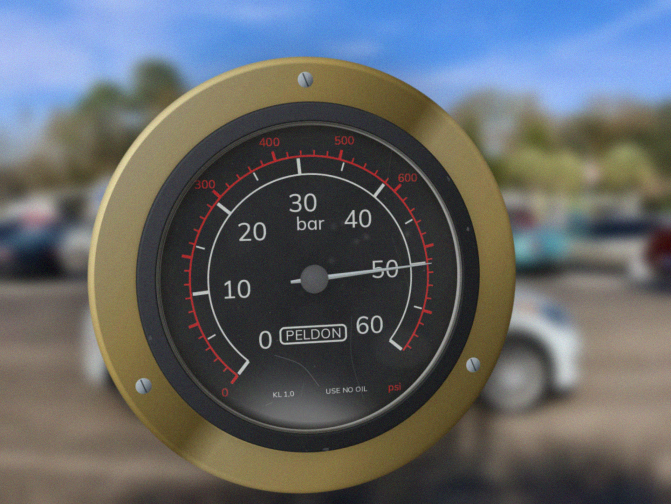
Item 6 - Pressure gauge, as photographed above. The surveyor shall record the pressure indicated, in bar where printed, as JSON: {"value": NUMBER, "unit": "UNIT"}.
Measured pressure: {"value": 50, "unit": "bar"}
